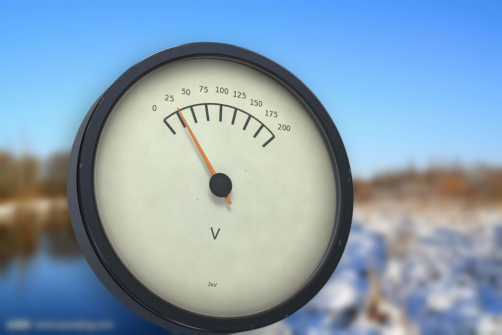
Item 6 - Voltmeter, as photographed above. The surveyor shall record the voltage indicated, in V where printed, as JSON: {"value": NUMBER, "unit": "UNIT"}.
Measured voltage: {"value": 25, "unit": "V"}
